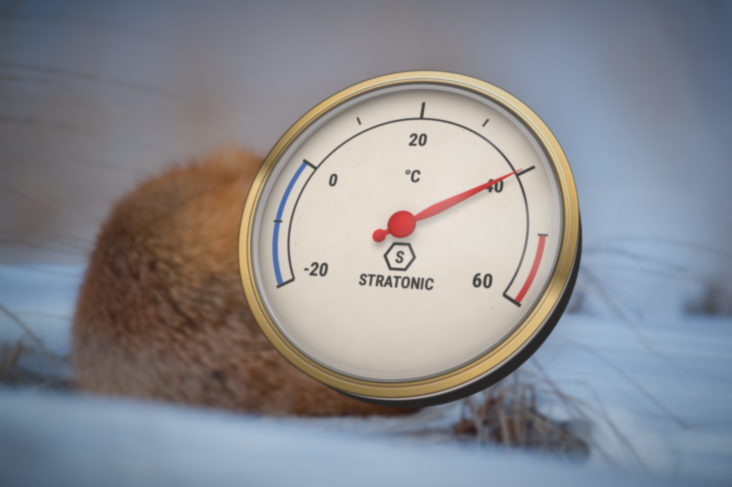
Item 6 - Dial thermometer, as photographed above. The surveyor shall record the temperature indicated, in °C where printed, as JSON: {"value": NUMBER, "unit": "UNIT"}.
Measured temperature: {"value": 40, "unit": "°C"}
